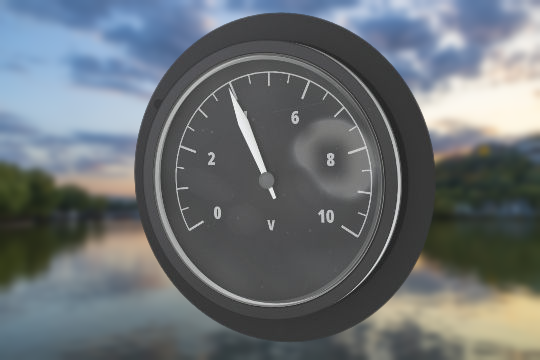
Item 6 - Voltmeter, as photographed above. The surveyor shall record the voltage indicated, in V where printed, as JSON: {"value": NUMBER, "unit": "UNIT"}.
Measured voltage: {"value": 4, "unit": "V"}
